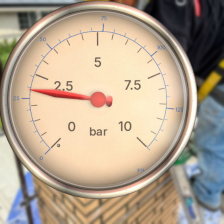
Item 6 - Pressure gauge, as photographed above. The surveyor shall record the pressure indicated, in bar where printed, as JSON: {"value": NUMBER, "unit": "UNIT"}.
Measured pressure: {"value": 2, "unit": "bar"}
